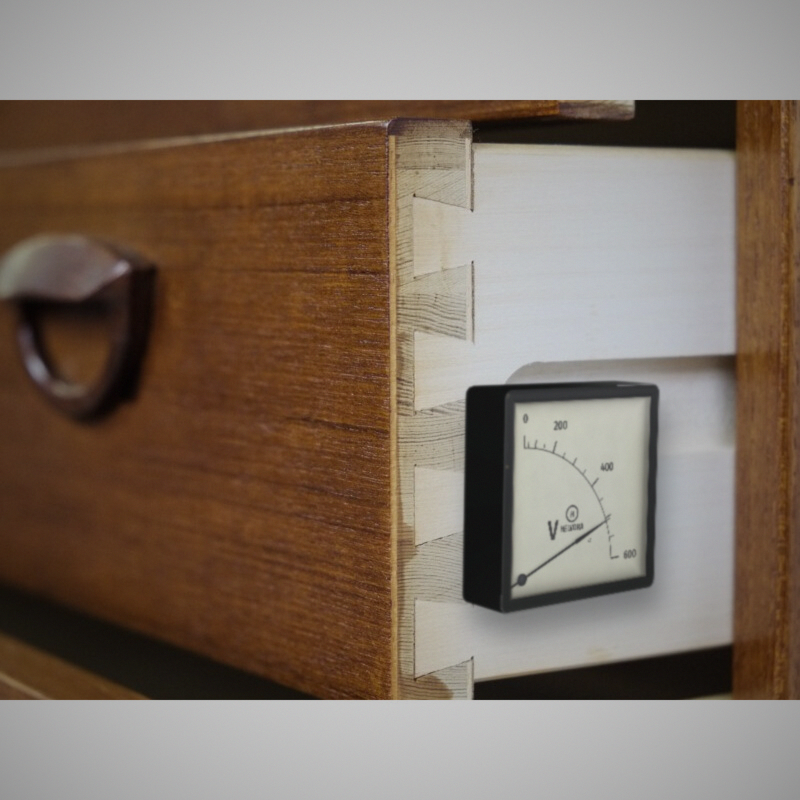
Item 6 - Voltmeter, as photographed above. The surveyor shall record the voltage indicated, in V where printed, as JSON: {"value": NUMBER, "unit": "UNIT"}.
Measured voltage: {"value": 500, "unit": "V"}
